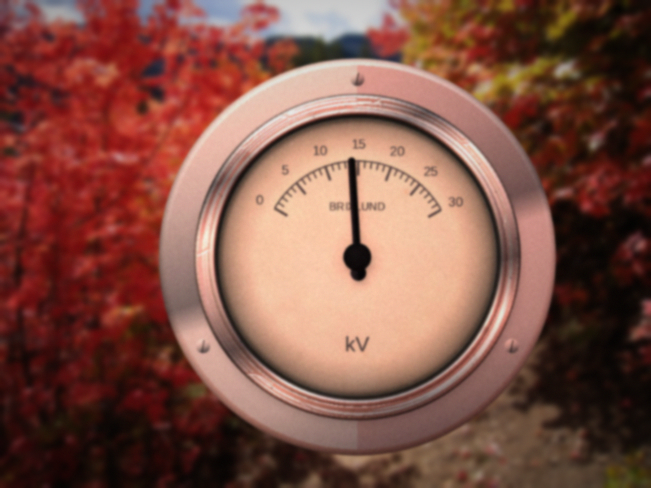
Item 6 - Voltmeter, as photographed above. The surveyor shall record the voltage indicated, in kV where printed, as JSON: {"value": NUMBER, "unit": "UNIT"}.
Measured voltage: {"value": 14, "unit": "kV"}
